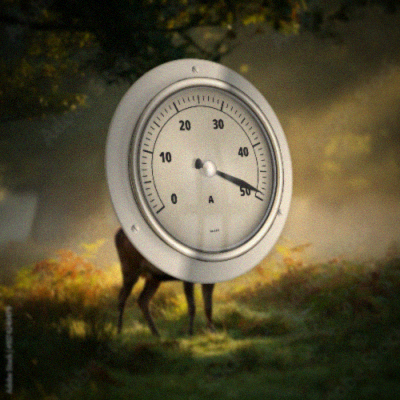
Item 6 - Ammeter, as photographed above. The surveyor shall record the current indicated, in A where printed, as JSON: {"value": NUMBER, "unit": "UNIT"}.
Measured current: {"value": 49, "unit": "A"}
